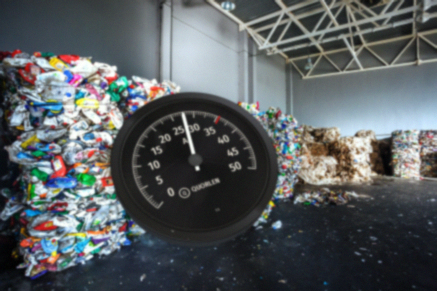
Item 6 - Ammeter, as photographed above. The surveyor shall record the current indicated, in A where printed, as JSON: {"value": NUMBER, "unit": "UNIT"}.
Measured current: {"value": 27.5, "unit": "A"}
